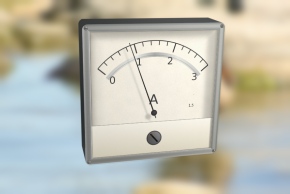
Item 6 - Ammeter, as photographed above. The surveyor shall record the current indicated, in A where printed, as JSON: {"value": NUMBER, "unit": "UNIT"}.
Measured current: {"value": 0.9, "unit": "A"}
